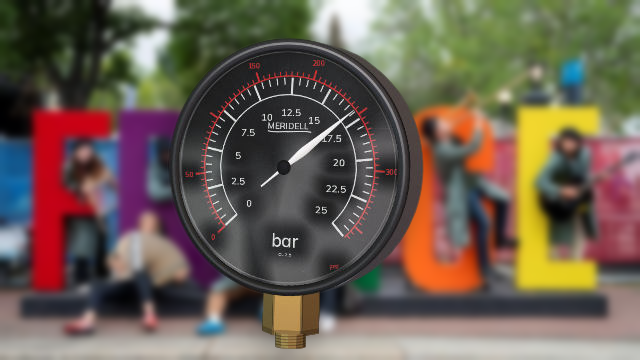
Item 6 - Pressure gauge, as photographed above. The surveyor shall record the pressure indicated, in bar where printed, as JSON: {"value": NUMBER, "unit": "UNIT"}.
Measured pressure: {"value": 17, "unit": "bar"}
